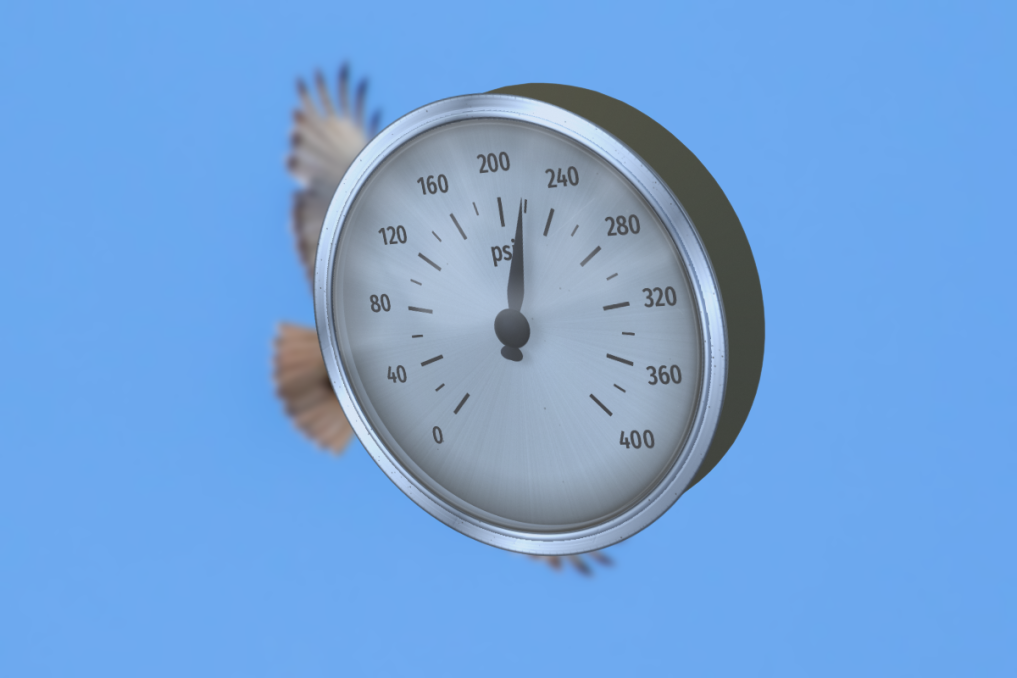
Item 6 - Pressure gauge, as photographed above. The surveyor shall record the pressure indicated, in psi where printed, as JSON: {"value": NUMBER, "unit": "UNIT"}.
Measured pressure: {"value": 220, "unit": "psi"}
